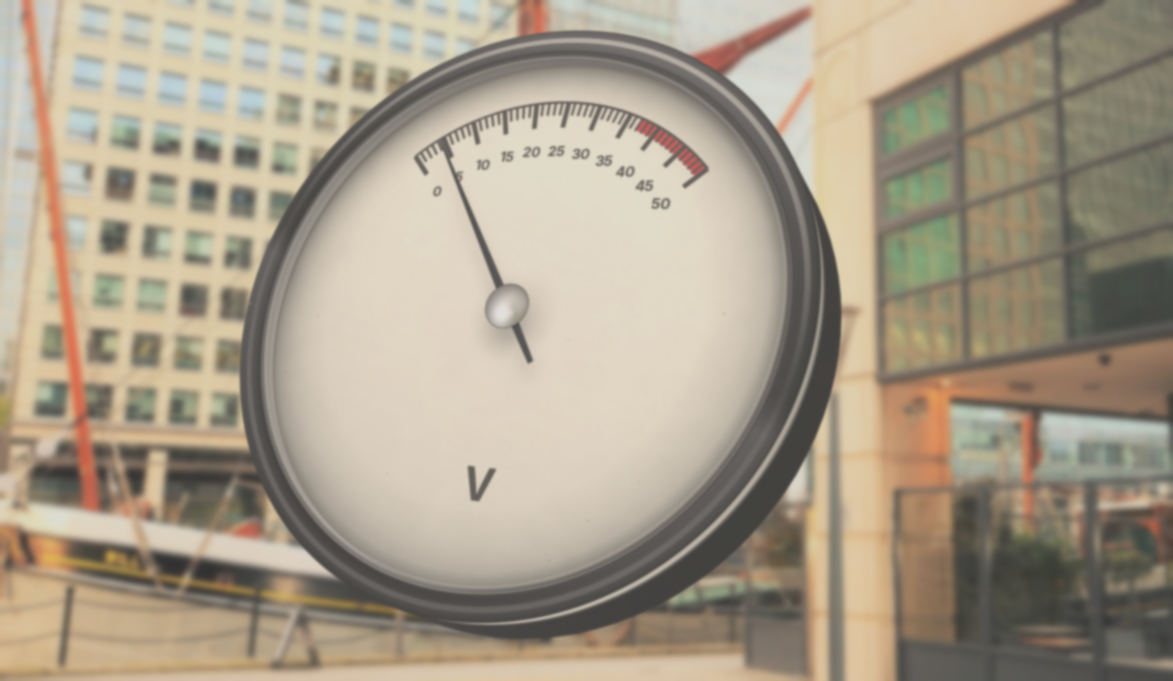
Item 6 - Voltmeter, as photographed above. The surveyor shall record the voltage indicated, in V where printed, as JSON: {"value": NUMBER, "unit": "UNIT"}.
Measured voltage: {"value": 5, "unit": "V"}
